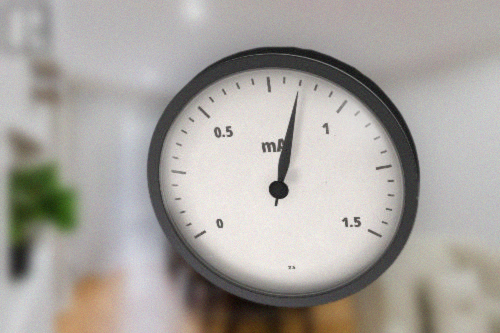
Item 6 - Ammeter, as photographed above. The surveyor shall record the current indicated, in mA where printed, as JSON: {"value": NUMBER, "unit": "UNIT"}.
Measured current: {"value": 0.85, "unit": "mA"}
